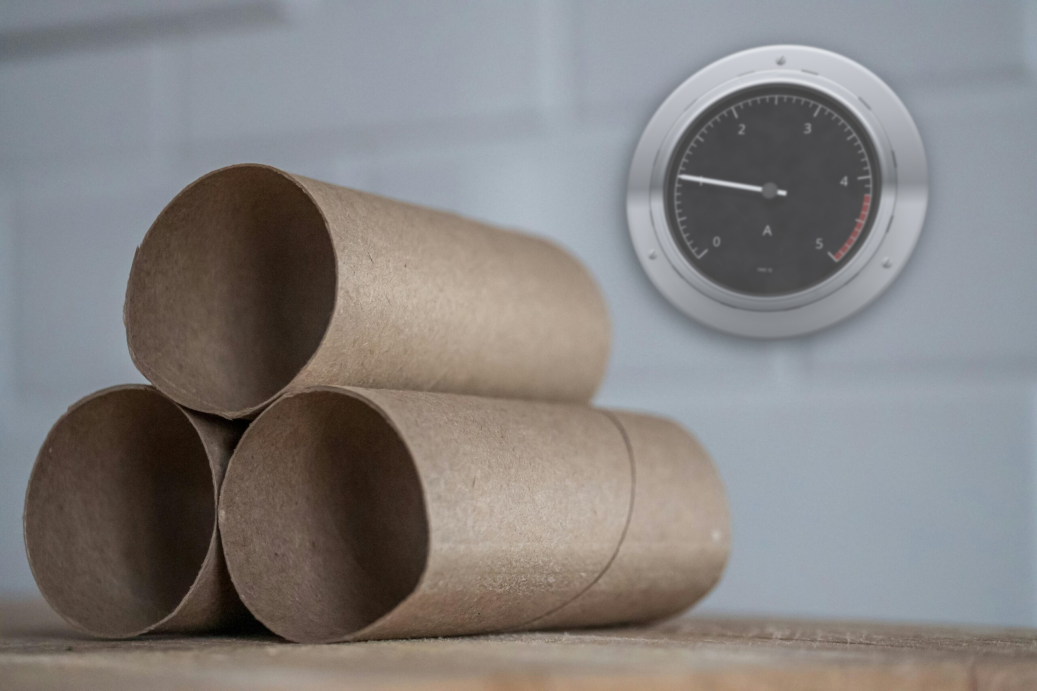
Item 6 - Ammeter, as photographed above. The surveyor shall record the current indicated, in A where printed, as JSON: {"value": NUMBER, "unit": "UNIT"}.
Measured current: {"value": 1, "unit": "A"}
